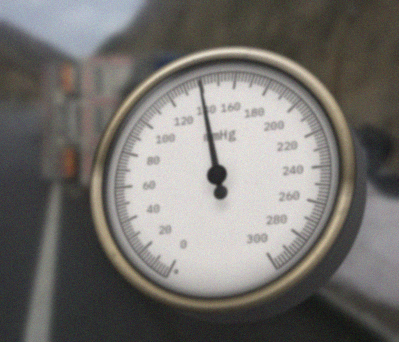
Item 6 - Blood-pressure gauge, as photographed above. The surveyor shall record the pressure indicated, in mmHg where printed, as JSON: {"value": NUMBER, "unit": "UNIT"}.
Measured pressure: {"value": 140, "unit": "mmHg"}
